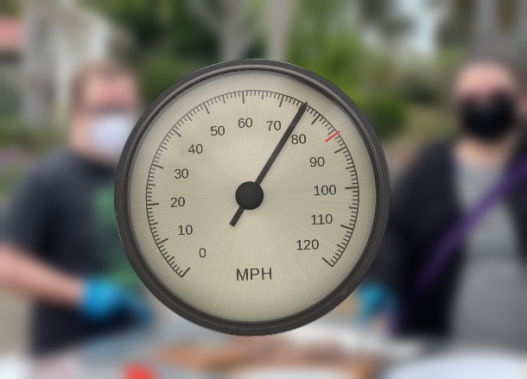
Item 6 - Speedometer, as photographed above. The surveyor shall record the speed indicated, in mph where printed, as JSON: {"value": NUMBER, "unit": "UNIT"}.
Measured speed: {"value": 76, "unit": "mph"}
